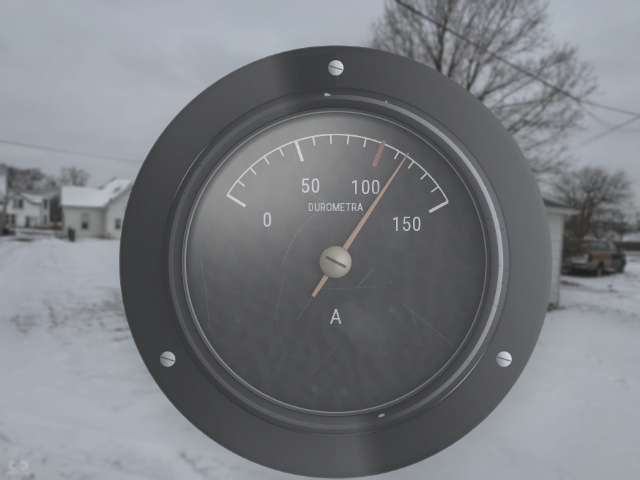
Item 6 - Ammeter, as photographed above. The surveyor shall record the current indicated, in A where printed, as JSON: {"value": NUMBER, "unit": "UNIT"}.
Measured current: {"value": 115, "unit": "A"}
